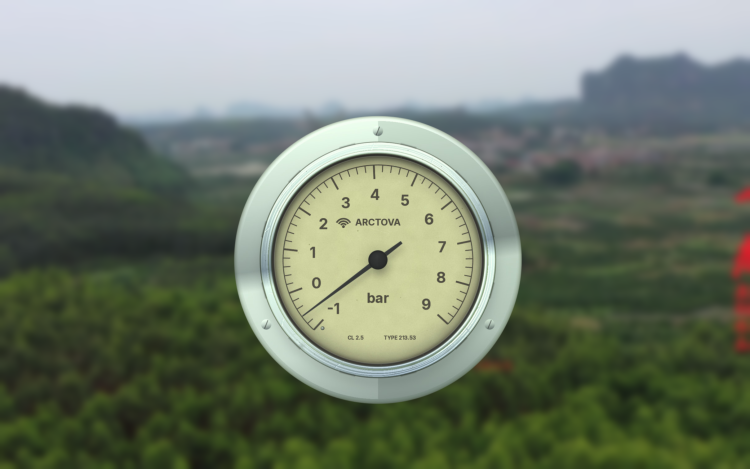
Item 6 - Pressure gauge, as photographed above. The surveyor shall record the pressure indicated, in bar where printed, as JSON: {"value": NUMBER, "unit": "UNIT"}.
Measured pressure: {"value": -0.6, "unit": "bar"}
